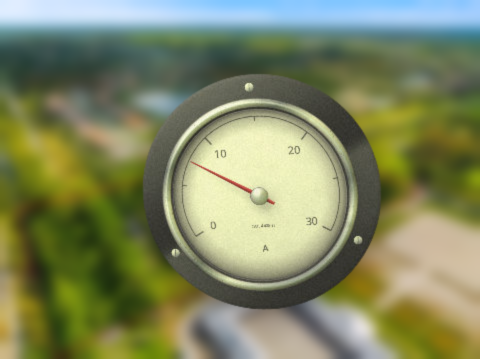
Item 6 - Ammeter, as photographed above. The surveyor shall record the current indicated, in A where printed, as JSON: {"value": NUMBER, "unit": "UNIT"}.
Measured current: {"value": 7.5, "unit": "A"}
